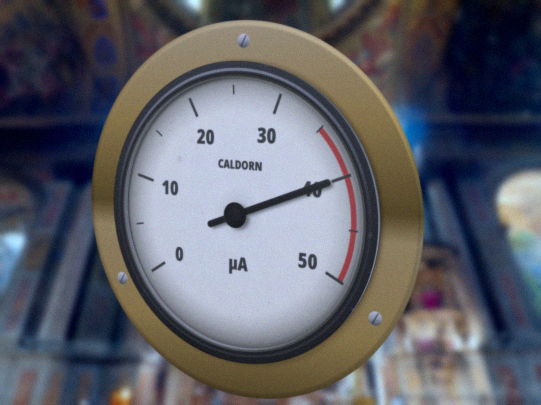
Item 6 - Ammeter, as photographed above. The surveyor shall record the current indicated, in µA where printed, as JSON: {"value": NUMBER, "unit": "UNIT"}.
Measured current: {"value": 40, "unit": "µA"}
